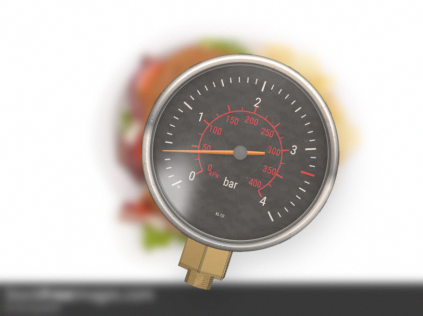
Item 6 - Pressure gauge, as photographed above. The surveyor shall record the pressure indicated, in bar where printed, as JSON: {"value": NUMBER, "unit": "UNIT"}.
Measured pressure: {"value": 0.4, "unit": "bar"}
